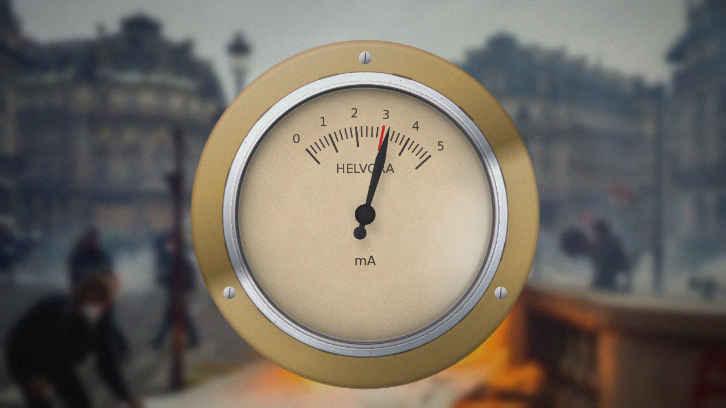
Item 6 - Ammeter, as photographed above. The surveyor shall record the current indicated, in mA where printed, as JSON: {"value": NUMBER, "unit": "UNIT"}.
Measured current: {"value": 3.2, "unit": "mA"}
